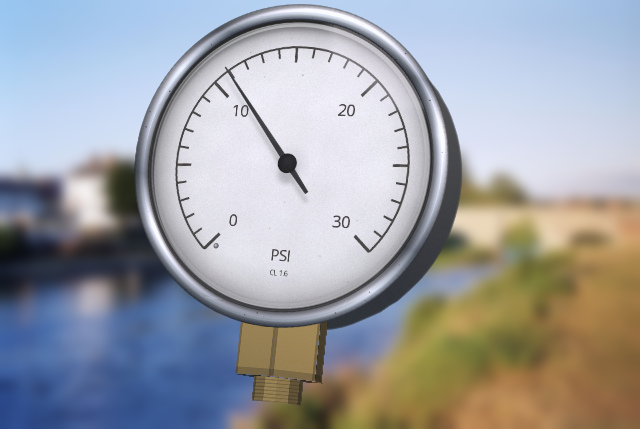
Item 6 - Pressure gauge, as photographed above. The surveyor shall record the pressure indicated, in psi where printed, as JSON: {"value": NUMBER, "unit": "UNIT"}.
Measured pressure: {"value": 11, "unit": "psi"}
